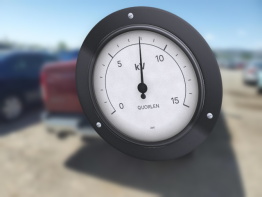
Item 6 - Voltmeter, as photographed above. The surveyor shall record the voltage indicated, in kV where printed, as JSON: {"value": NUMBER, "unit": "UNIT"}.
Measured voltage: {"value": 8, "unit": "kV"}
